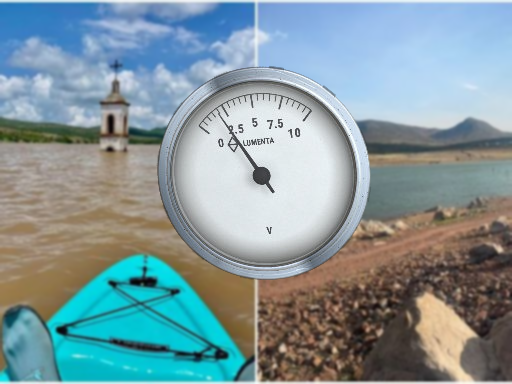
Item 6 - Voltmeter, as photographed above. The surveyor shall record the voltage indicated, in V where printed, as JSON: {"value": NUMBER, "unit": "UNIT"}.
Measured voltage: {"value": 2, "unit": "V"}
